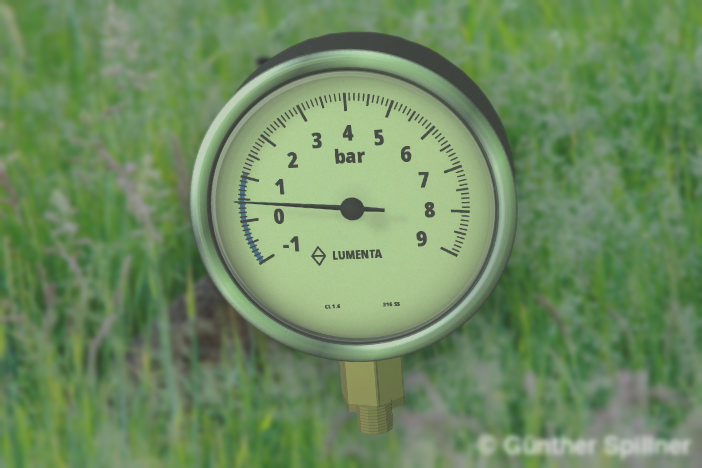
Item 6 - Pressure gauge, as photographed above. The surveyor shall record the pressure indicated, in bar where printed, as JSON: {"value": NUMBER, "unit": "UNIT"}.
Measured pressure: {"value": 0.5, "unit": "bar"}
